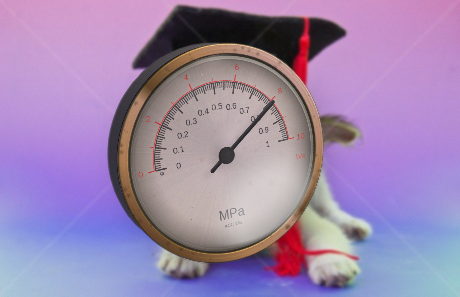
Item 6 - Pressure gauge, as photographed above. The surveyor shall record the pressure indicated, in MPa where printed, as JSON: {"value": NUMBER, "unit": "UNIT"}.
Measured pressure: {"value": 0.8, "unit": "MPa"}
